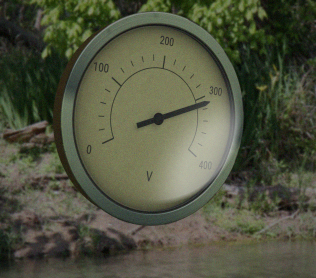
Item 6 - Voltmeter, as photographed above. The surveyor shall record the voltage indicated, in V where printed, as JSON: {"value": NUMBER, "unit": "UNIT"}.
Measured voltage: {"value": 310, "unit": "V"}
